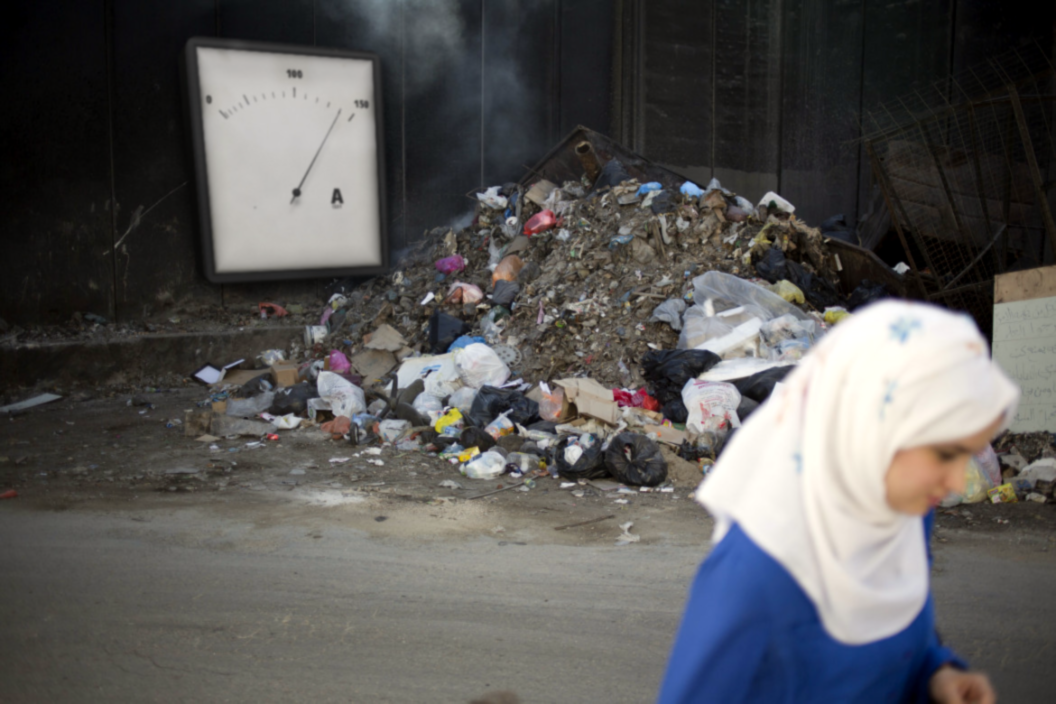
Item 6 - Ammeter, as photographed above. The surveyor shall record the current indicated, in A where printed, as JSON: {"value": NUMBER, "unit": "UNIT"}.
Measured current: {"value": 140, "unit": "A"}
